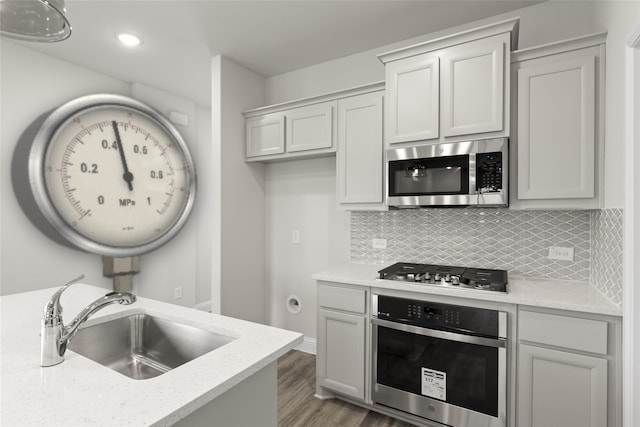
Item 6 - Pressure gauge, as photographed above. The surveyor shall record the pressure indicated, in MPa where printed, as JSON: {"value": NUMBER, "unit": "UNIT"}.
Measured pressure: {"value": 0.45, "unit": "MPa"}
